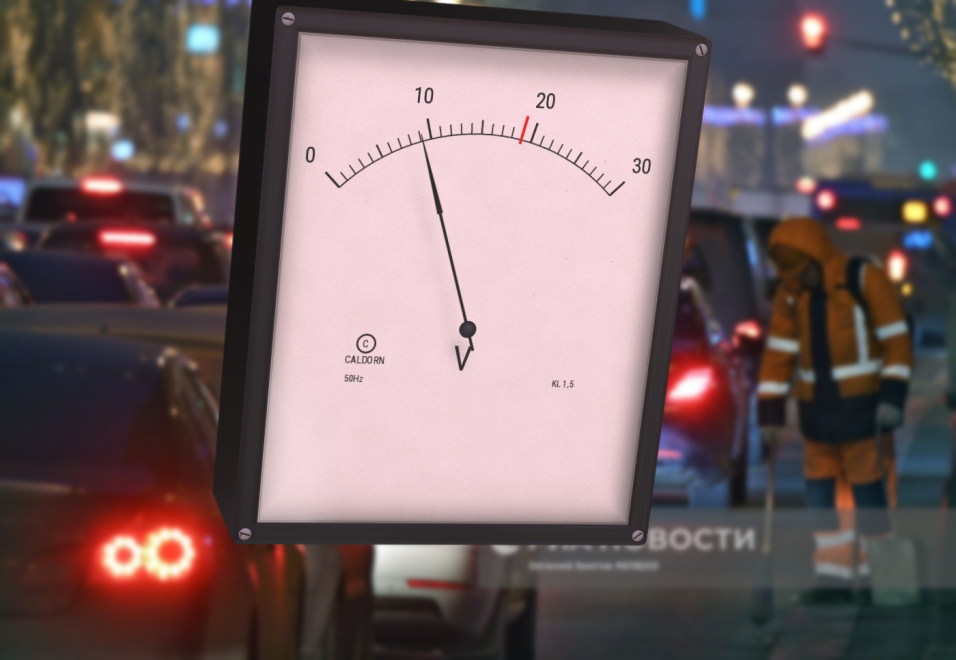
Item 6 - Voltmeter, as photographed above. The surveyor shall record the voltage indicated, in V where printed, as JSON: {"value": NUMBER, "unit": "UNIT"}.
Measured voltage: {"value": 9, "unit": "V"}
